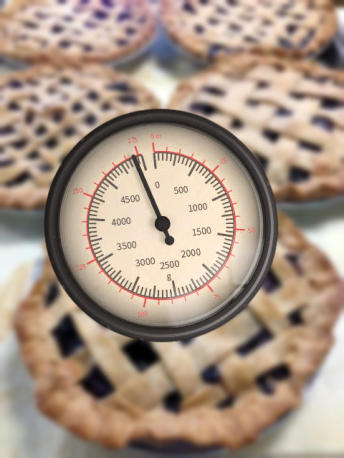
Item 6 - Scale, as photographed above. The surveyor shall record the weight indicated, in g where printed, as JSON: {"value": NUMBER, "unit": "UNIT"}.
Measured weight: {"value": 4900, "unit": "g"}
